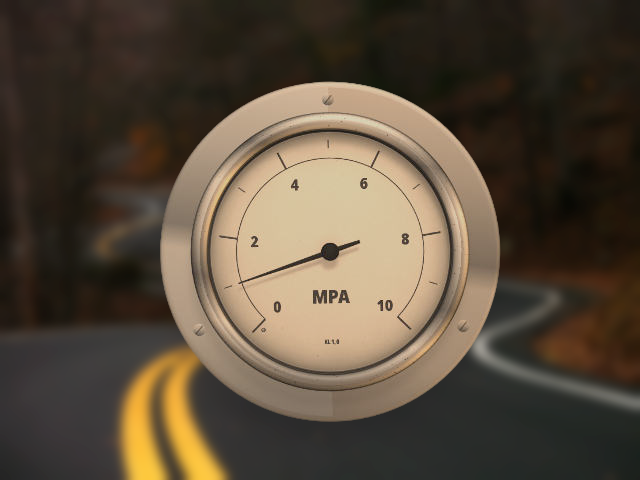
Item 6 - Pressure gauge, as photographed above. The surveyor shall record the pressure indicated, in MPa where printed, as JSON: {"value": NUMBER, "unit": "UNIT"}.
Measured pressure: {"value": 1, "unit": "MPa"}
